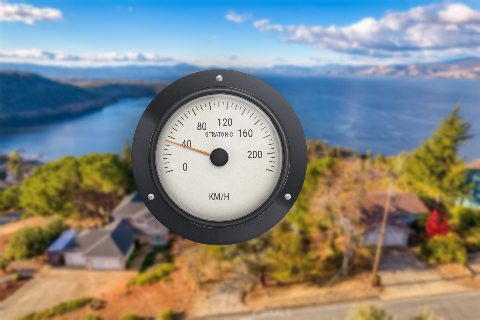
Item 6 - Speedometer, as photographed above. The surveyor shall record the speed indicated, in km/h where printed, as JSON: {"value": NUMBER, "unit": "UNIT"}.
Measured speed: {"value": 35, "unit": "km/h"}
